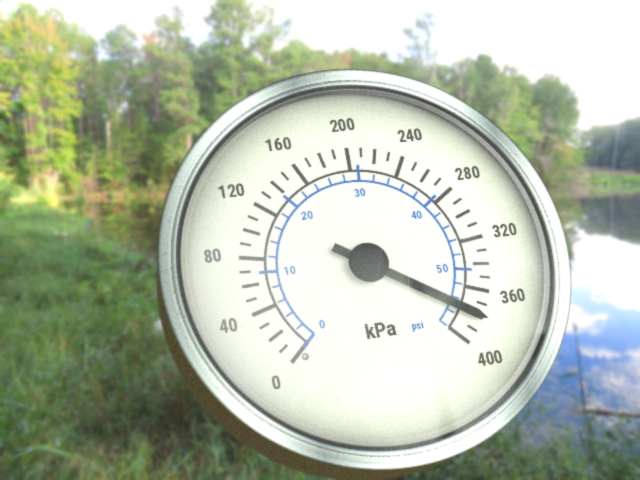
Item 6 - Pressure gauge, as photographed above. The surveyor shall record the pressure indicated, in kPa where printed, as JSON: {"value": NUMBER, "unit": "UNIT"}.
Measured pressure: {"value": 380, "unit": "kPa"}
